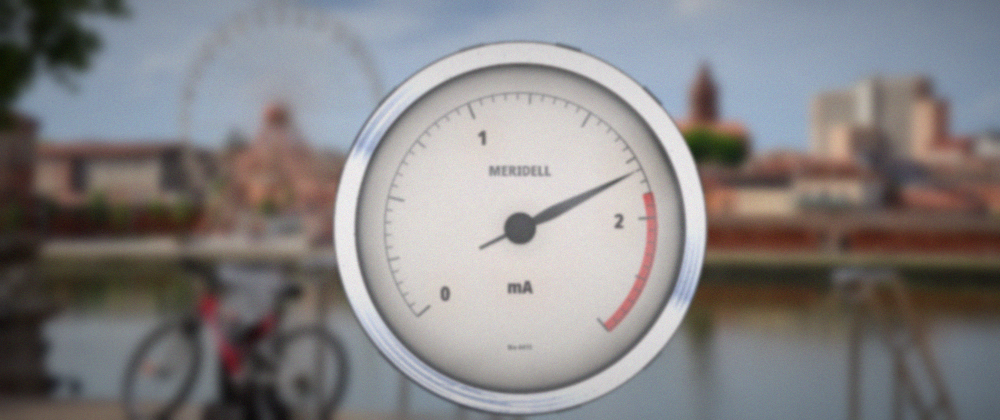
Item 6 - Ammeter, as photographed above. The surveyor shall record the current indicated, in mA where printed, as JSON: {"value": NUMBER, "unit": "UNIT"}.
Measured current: {"value": 1.8, "unit": "mA"}
